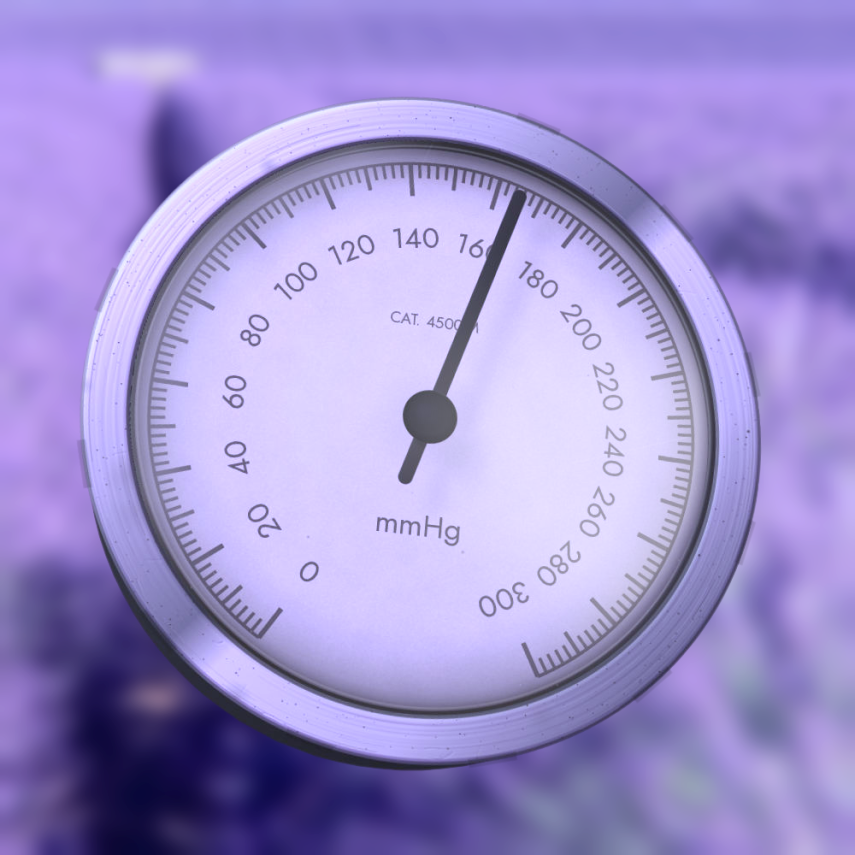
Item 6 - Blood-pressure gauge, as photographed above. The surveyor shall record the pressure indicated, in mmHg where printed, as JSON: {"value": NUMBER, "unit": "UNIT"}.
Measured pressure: {"value": 165, "unit": "mmHg"}
